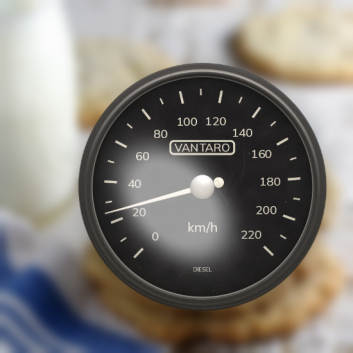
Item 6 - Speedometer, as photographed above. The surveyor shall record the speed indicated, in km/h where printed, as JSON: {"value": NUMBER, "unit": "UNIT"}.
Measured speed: {"value": 25, "unit": "km/h"}
